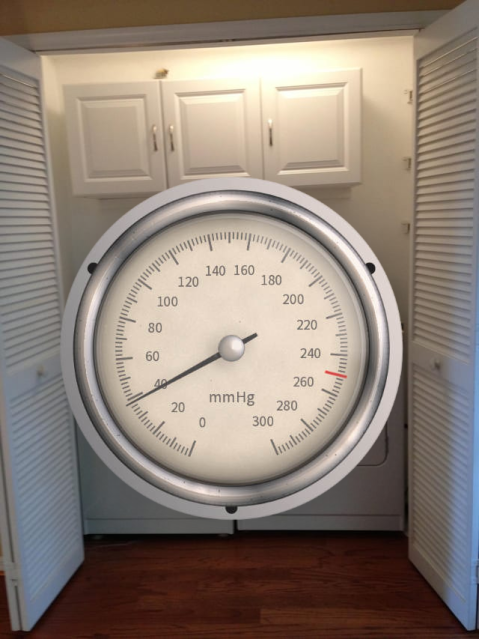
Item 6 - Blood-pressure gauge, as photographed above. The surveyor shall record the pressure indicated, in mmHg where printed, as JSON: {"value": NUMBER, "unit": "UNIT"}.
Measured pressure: {"value": 38, "unit": "mmHg"}
